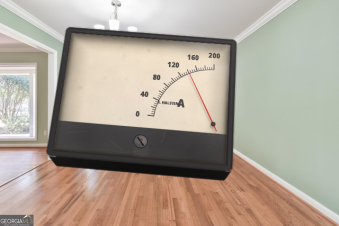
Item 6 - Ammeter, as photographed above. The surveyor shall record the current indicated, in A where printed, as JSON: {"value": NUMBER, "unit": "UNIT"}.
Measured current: {"value": 140, "unit": "A"}
